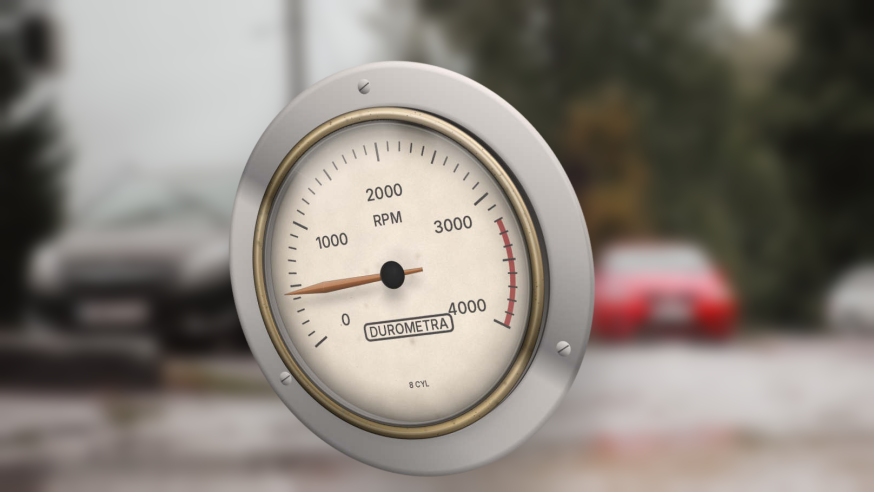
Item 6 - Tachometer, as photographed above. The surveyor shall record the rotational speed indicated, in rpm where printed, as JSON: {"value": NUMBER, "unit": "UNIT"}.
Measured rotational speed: {"value": 450, "unit": "rpm"}
